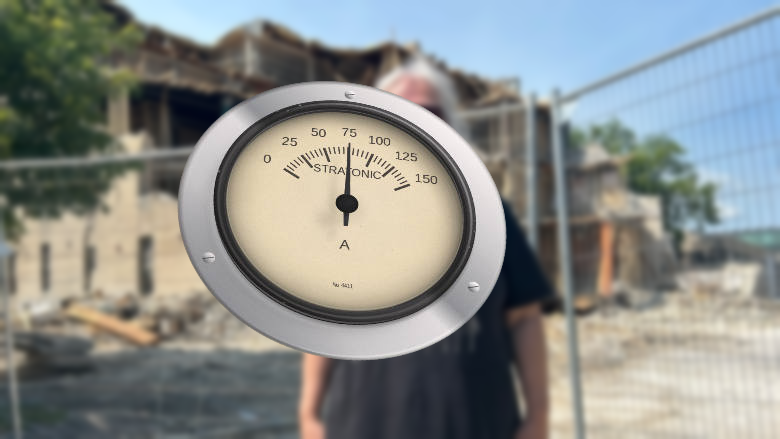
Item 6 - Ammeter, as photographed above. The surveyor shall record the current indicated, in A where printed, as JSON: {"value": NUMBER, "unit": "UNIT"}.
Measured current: {"value": 75, "unit": "A"}
